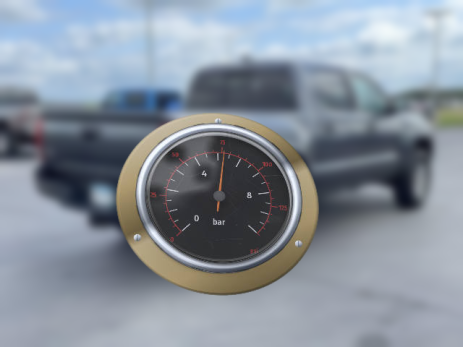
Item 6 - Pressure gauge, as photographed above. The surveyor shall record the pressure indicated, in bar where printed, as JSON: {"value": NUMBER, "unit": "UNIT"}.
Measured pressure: {"value": 5.25, "unit": "bar"}
